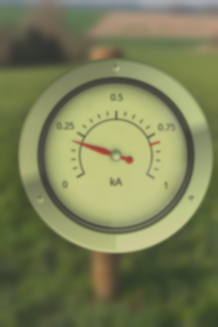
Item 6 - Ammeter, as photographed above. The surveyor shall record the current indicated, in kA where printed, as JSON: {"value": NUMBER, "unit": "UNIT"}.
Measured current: {"value": 0.2, "unit": "kA"}
